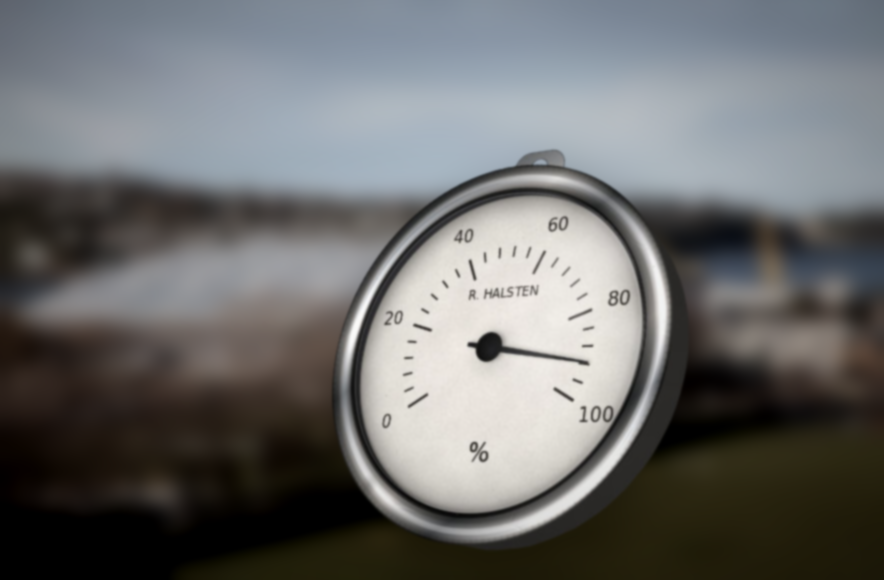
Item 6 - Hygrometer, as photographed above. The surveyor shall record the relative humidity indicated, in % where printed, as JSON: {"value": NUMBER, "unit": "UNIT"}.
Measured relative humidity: {"value": 92, "unit": "%"}
